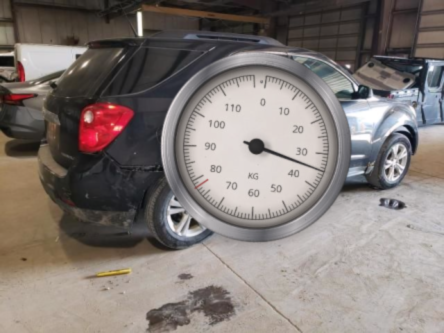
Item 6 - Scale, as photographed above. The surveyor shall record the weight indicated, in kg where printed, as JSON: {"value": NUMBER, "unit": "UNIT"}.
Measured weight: {"value": 35, "unit": "kg"}
